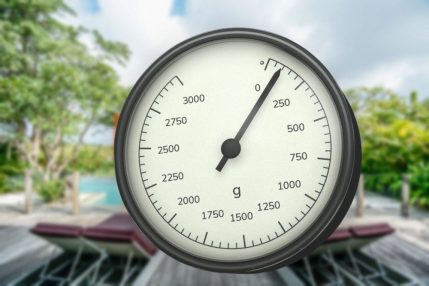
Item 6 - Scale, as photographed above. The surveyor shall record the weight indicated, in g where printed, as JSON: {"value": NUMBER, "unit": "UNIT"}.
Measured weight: {"value": 100, "unit": "g"}
